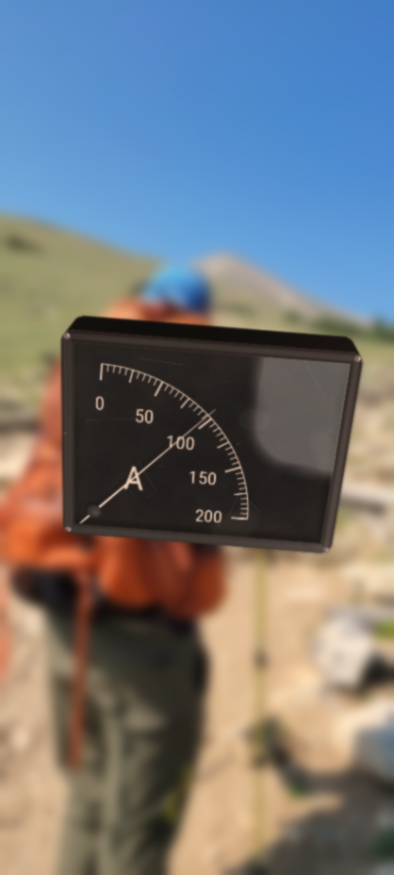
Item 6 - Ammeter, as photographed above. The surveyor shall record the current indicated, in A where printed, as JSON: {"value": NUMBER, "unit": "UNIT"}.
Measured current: {"value": 95, "unit": "A"}
